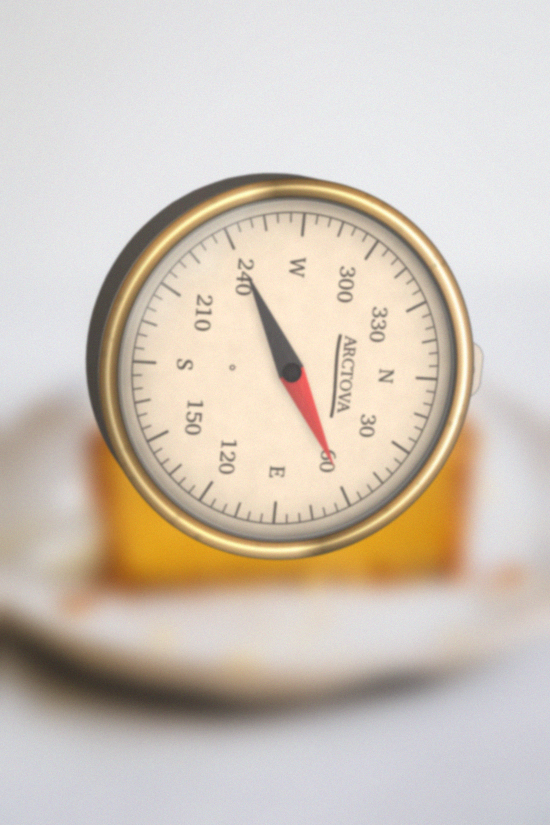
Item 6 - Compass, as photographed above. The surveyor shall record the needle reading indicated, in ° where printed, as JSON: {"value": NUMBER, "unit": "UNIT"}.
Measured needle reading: {"value": 60, "unit": "°"}
